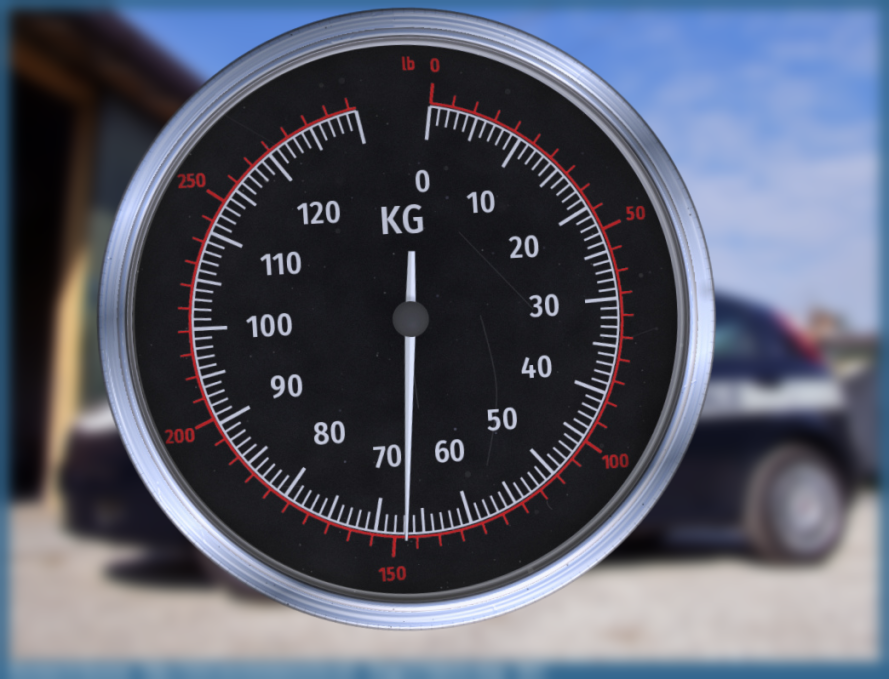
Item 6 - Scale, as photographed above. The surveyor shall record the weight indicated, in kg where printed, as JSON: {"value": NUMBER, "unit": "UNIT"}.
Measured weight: {"value": 67, "unit": "kg"}
